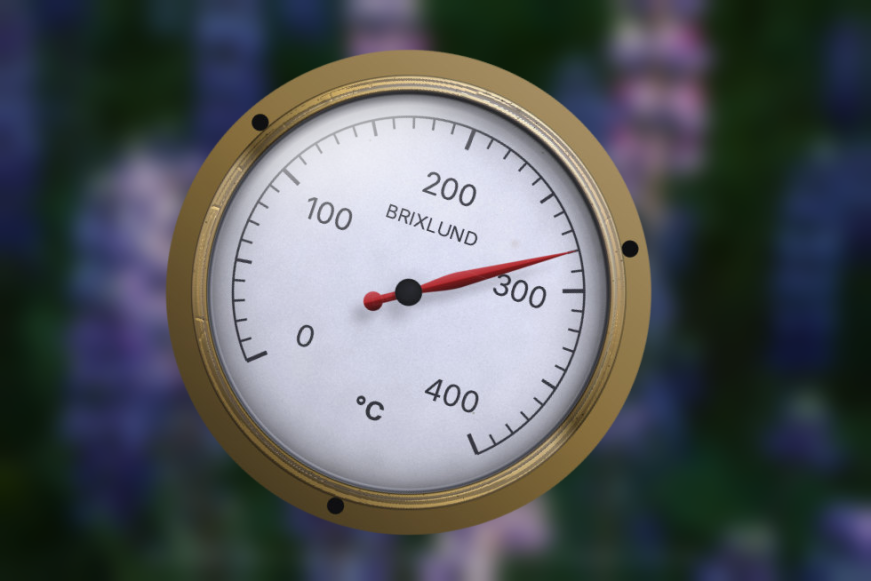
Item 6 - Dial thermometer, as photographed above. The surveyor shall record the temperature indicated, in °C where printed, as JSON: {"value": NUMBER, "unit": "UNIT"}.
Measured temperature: {"value": 280, "unit": "°C"}
